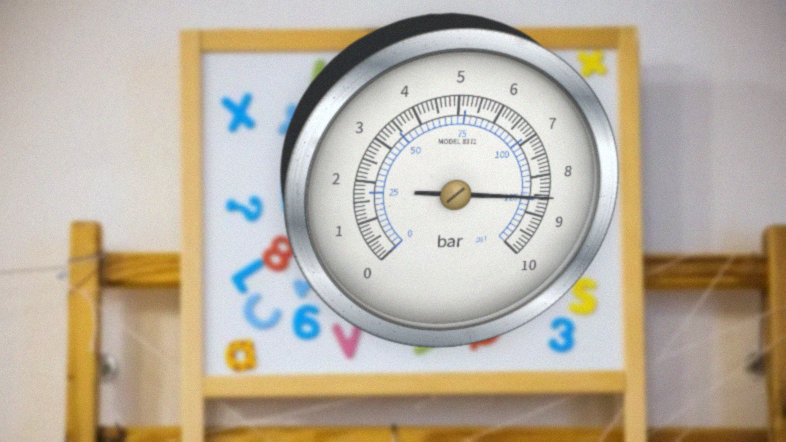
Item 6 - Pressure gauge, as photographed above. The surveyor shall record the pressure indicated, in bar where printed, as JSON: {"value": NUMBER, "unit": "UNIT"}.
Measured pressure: {"value": 8.5, "unit": "bar"}
